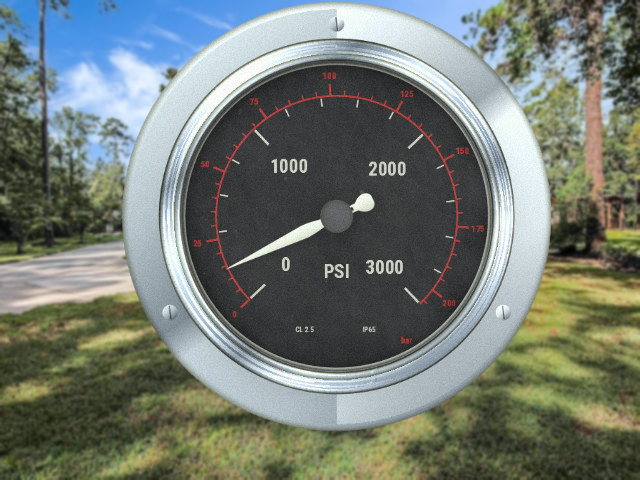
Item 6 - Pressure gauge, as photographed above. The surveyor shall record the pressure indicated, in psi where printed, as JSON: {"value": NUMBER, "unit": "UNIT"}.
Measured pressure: {"value": 200, "unit": "psi"}
